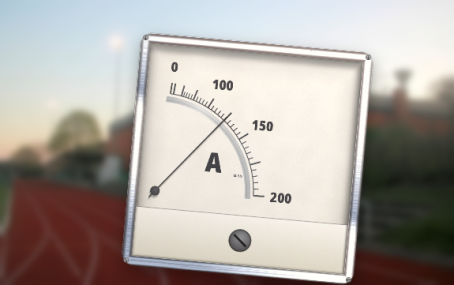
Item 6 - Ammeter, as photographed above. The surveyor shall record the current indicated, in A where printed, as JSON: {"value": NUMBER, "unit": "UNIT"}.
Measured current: {"value": 125, "unit": "A"}
